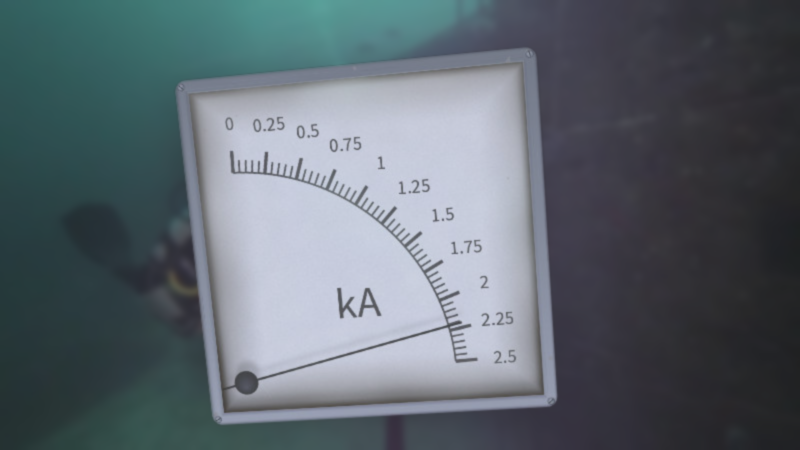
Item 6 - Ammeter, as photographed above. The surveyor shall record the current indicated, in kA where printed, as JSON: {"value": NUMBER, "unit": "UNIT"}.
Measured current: {"value": 2.2, "unit": "kA"}
